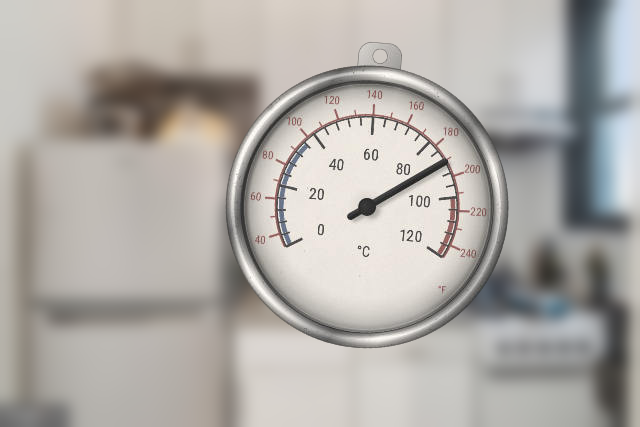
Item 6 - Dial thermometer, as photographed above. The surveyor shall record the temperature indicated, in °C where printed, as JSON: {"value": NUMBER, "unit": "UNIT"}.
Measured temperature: {"value": 88, "unit": "°C"}
